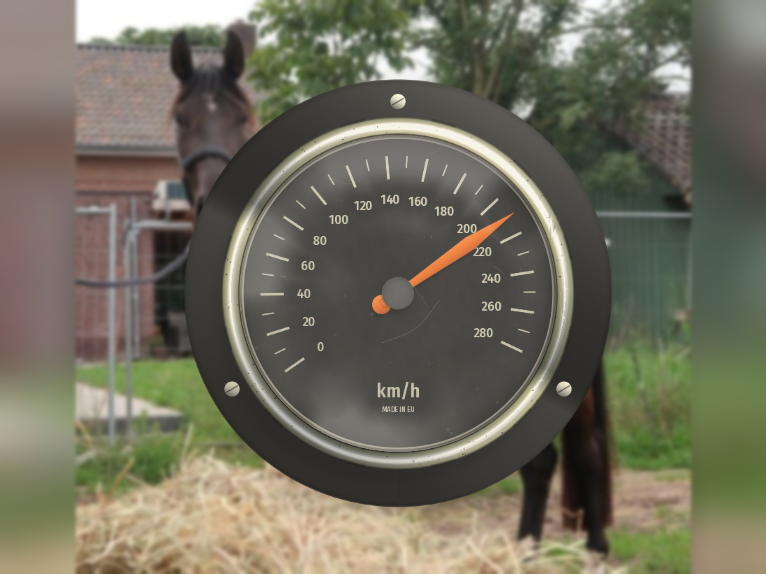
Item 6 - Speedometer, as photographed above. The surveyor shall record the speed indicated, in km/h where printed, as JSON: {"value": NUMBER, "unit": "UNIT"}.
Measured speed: {"value": 210, "unit": "km/h"}
